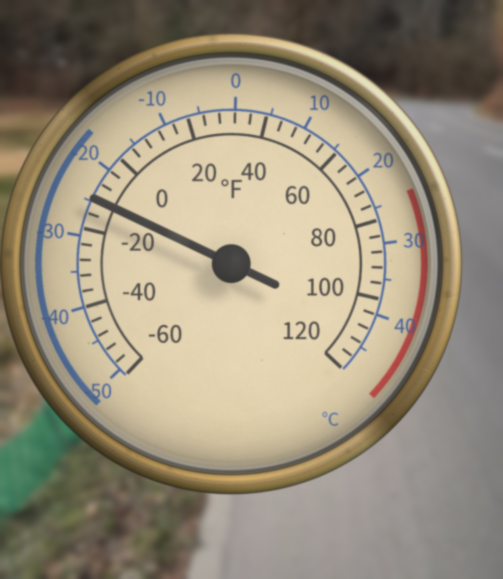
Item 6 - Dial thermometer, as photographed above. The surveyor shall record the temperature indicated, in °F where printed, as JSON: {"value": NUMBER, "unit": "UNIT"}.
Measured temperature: {"value": -12, "unit": "°F"}
